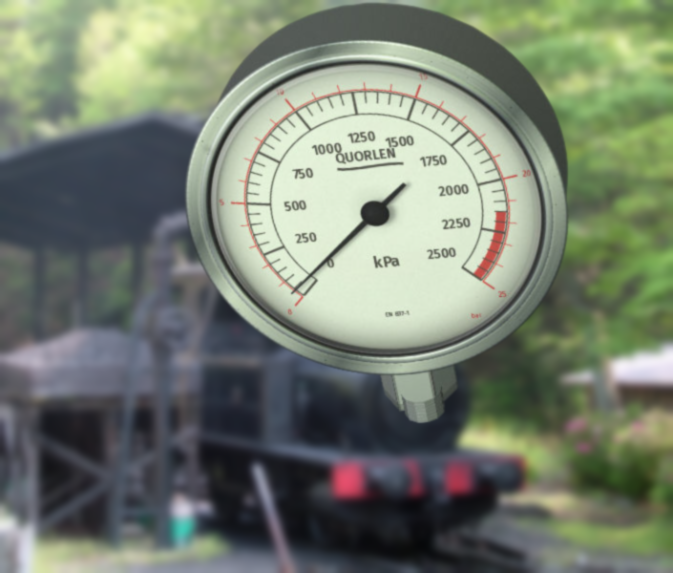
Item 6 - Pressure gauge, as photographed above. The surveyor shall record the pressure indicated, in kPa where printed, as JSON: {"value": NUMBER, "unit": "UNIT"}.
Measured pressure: {"value": 50, "unit": "kPa"}
